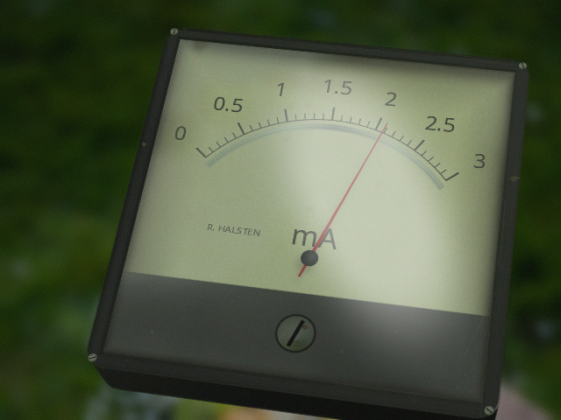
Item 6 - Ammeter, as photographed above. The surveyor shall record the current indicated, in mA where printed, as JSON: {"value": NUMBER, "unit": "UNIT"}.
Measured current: {"value": 2.1, "unit": "mA"}
